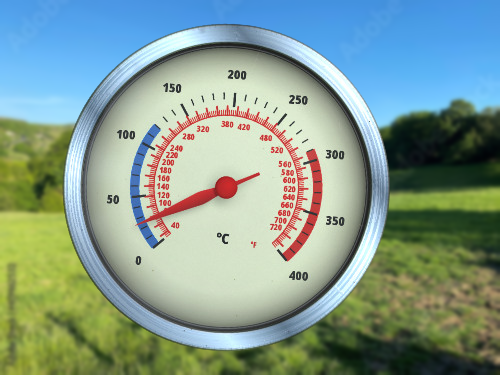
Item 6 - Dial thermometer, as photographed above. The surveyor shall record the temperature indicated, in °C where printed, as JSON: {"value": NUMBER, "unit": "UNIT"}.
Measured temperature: {"value": 25, "unit": "°C"}
